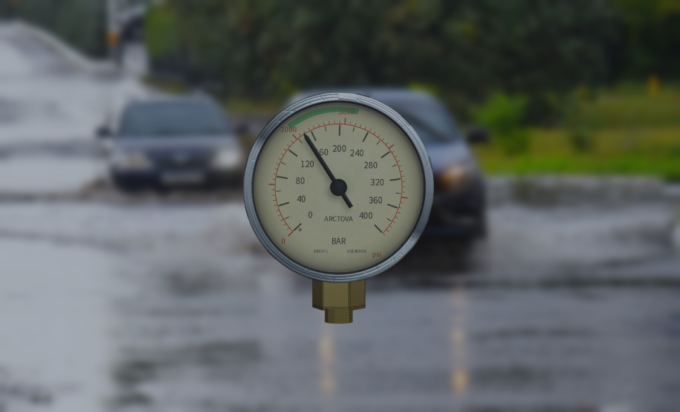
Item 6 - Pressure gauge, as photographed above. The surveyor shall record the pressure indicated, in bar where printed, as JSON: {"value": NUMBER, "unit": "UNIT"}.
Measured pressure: {"value": 150, "unit": "bar"}
